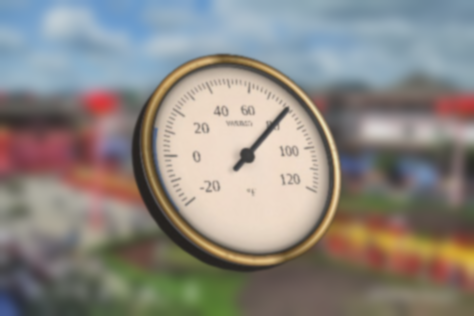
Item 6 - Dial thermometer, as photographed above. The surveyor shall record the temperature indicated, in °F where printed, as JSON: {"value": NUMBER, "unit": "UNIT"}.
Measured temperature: {"value": 80, "unit": "°F"}
